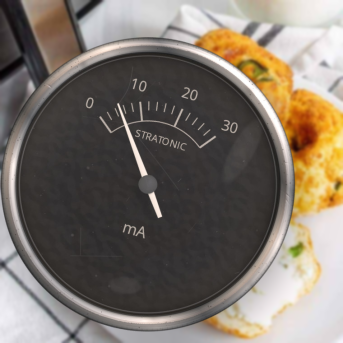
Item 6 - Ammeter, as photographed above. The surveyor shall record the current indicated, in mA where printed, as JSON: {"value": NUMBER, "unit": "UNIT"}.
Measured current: {"value": 5, "unit": "mA"}
